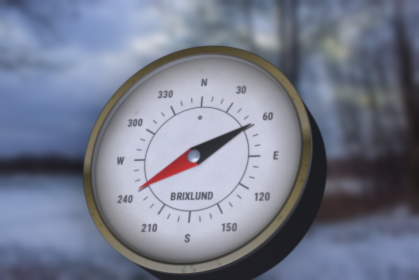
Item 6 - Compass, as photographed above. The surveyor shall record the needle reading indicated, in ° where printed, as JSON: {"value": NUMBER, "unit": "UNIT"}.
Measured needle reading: {"value": 240, "unit": "°"}
